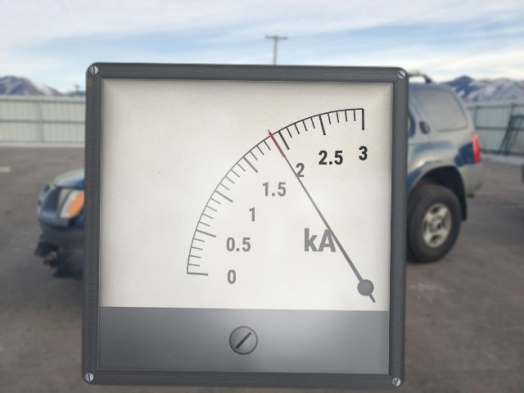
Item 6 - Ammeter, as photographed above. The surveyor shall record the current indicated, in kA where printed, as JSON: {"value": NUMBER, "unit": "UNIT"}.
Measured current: {"value": 1.9, "unit": "kA"}
